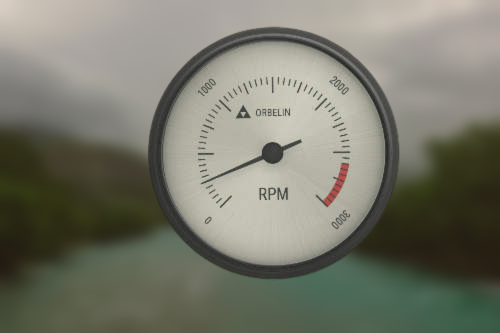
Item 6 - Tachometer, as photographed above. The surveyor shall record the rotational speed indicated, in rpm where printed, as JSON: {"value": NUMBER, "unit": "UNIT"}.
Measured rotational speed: {"value": 250, "unit": "rpm"}
